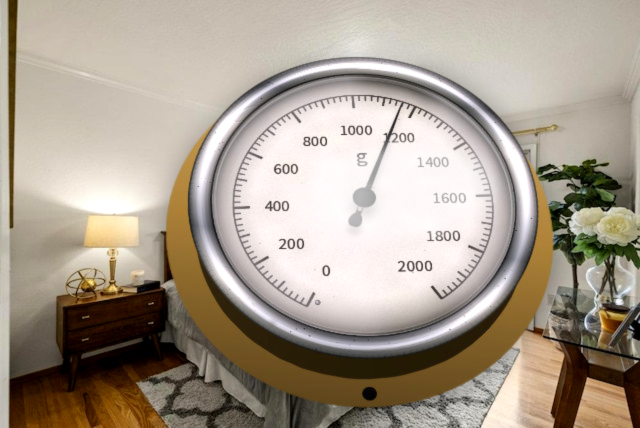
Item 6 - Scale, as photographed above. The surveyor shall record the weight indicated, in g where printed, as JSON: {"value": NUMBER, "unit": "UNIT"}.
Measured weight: {"value": 1160, "unit": "g"}
